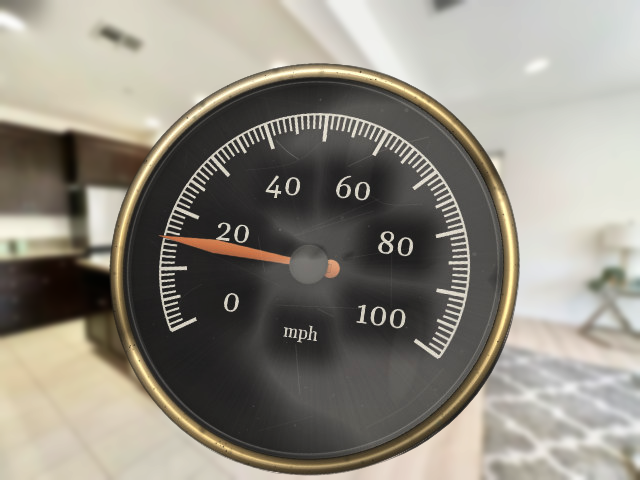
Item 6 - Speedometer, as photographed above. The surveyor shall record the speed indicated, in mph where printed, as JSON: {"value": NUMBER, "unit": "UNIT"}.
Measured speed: {"value": 15, "unit": "mph"}
